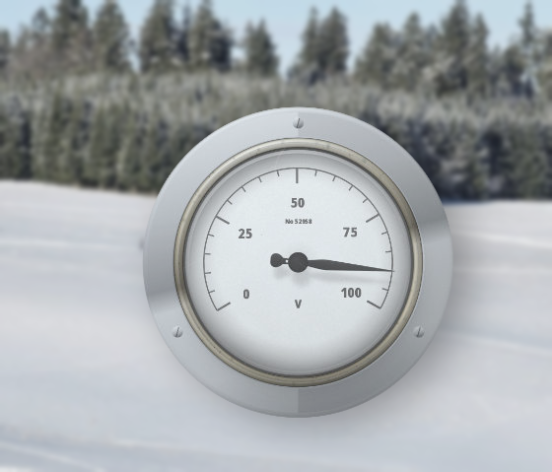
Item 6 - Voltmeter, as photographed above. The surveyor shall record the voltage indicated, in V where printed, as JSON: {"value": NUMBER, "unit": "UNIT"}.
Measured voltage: {"value": 90, "unit": "V"}
